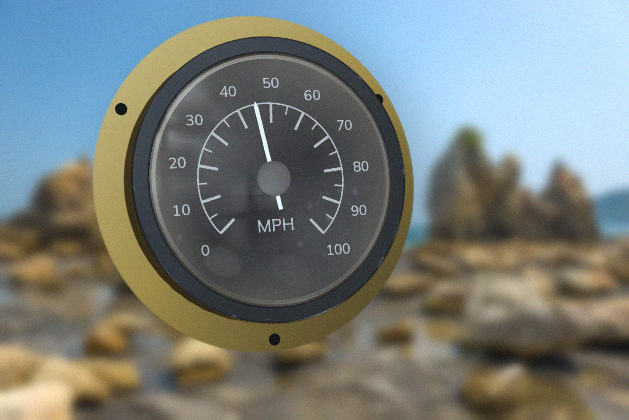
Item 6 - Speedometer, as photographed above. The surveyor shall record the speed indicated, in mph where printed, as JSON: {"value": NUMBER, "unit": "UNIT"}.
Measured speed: {"value": 45, "unit": "mph"}
